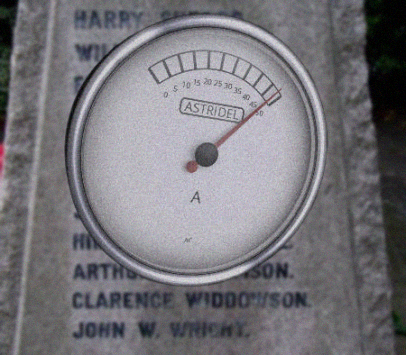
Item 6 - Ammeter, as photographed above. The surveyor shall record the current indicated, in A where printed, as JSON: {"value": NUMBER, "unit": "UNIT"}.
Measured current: {"value": 47.5, "unit": "A"}
